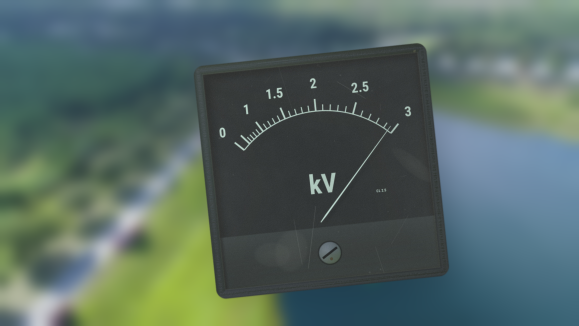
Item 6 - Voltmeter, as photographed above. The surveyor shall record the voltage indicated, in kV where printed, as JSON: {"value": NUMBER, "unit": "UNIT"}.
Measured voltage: {"value": 2.95, "unit": "kV"}
